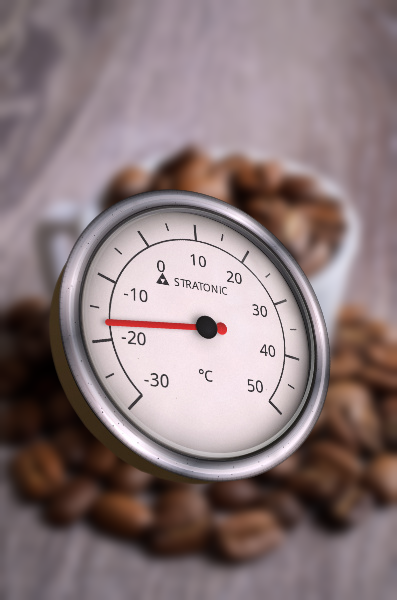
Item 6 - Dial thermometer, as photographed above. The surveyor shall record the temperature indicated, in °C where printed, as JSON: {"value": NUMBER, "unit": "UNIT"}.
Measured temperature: {"value": -17.5, "unit": "°C"}
